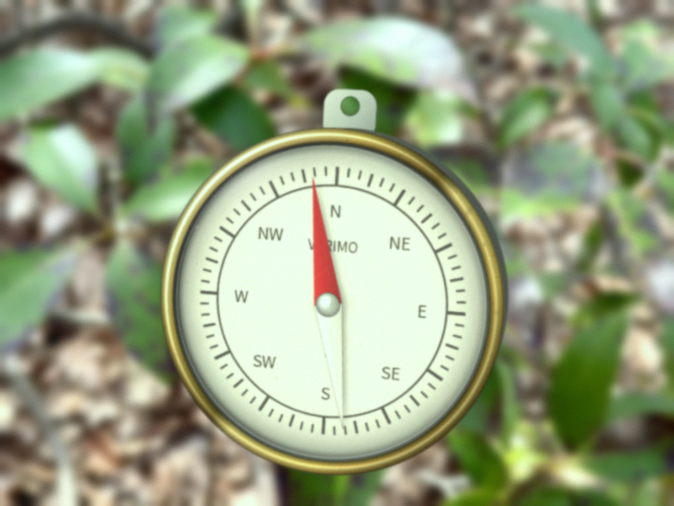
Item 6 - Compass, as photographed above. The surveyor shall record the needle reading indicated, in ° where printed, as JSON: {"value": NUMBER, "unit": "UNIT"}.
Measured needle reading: {"value": 350, "unit": "°"}
